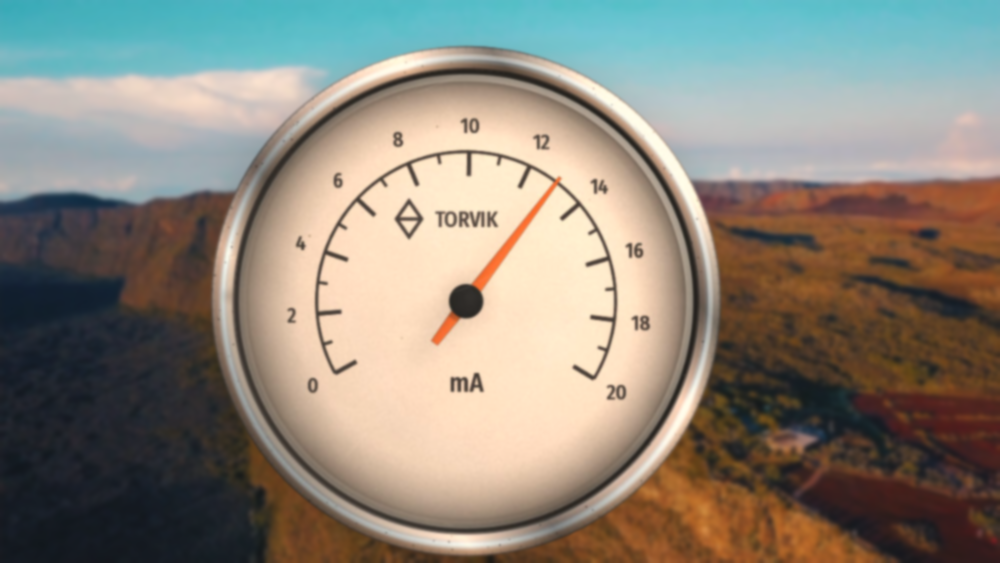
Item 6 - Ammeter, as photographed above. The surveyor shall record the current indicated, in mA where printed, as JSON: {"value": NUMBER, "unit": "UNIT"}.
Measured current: {"value": 13, "unit": "mA"}
